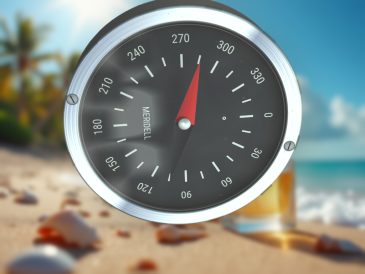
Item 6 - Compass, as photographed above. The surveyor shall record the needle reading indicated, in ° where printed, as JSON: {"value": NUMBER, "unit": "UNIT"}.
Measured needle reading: {"value": 285, "unit": "°"}
